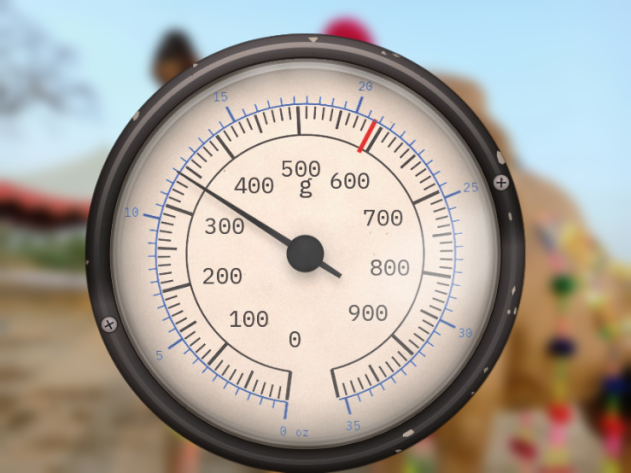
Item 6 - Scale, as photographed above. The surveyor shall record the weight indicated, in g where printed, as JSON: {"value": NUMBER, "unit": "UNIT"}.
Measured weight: {"value": 340, "unit": "g"}
